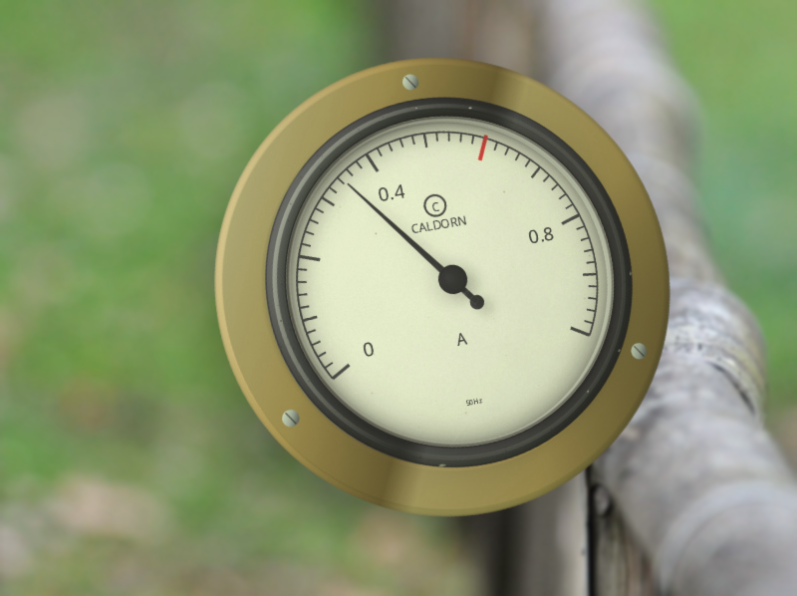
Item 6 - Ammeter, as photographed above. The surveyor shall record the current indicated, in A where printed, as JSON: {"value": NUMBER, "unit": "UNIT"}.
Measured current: {"value": 0.34, "unit": "A"}
